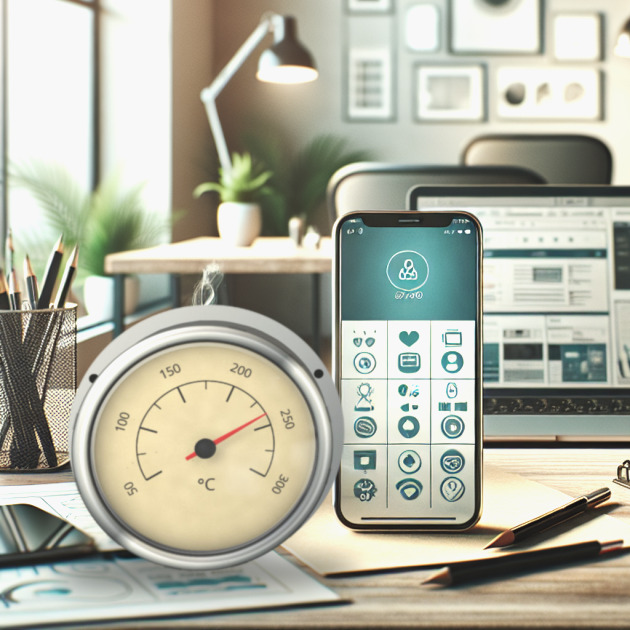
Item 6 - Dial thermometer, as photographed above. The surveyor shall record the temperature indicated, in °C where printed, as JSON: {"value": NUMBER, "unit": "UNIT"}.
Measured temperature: {"value": 237.5, "unit": "°C"}
